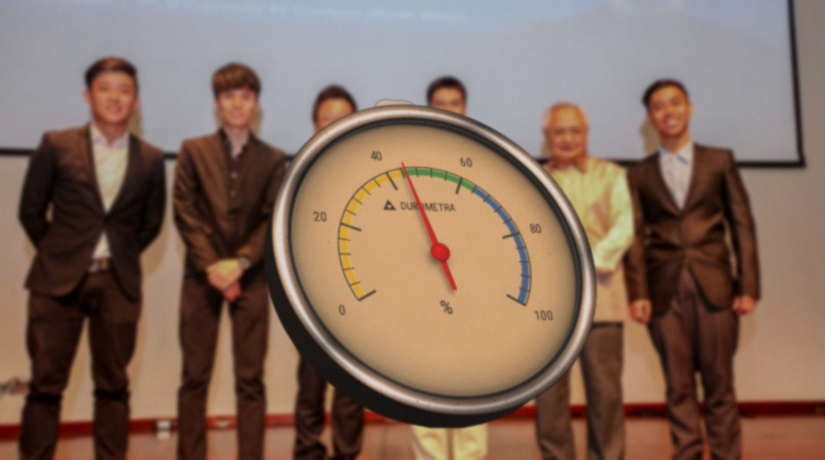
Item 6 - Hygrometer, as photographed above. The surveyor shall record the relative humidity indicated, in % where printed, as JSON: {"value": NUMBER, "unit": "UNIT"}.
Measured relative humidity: {"value": 44, "unit": "%"}
